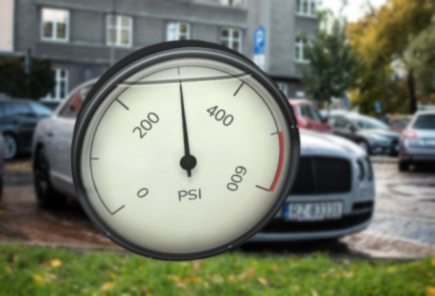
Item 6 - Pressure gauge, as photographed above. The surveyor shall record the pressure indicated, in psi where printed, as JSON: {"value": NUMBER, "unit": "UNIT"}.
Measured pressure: {"value": 300, "unit": "psi"}
